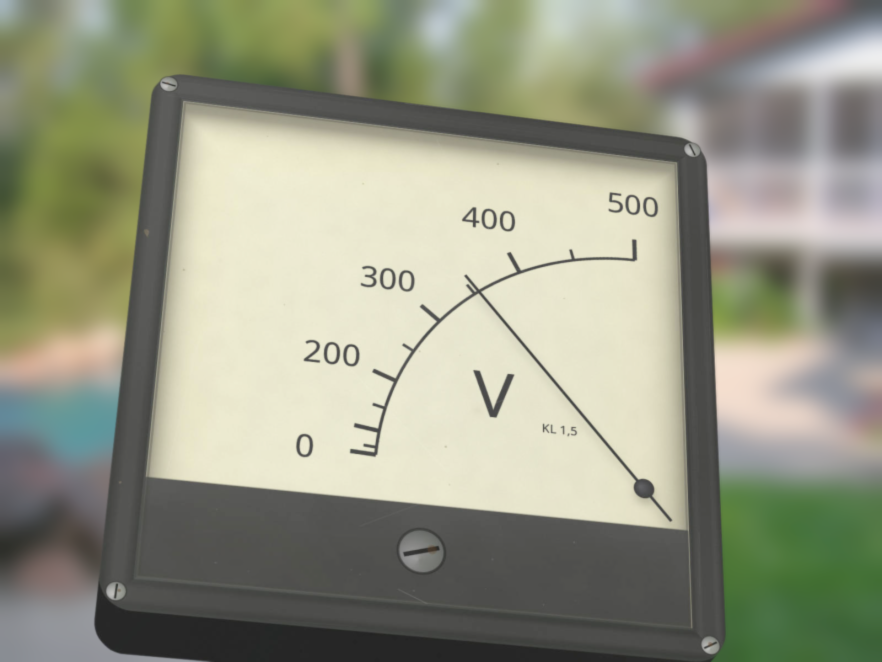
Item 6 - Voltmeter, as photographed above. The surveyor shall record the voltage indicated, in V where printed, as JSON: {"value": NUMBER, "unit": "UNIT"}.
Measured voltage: {"value": 350, "unit": "V"}
